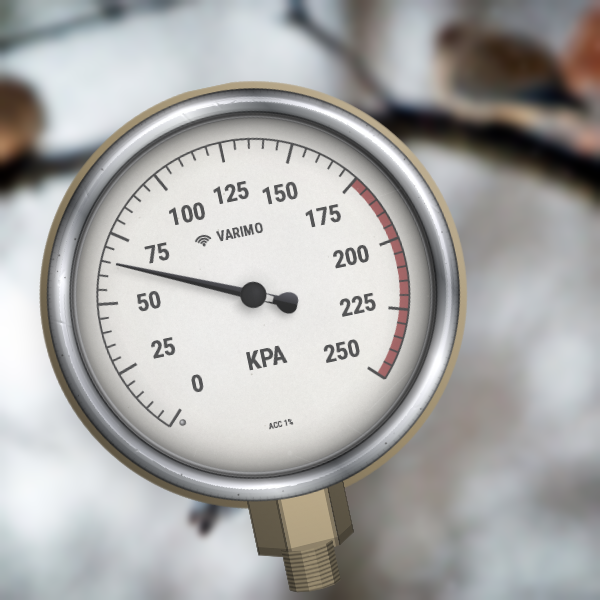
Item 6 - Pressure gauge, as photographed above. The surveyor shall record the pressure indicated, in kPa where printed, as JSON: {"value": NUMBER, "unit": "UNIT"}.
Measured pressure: {"value": 65, "unit": "kPa"}
